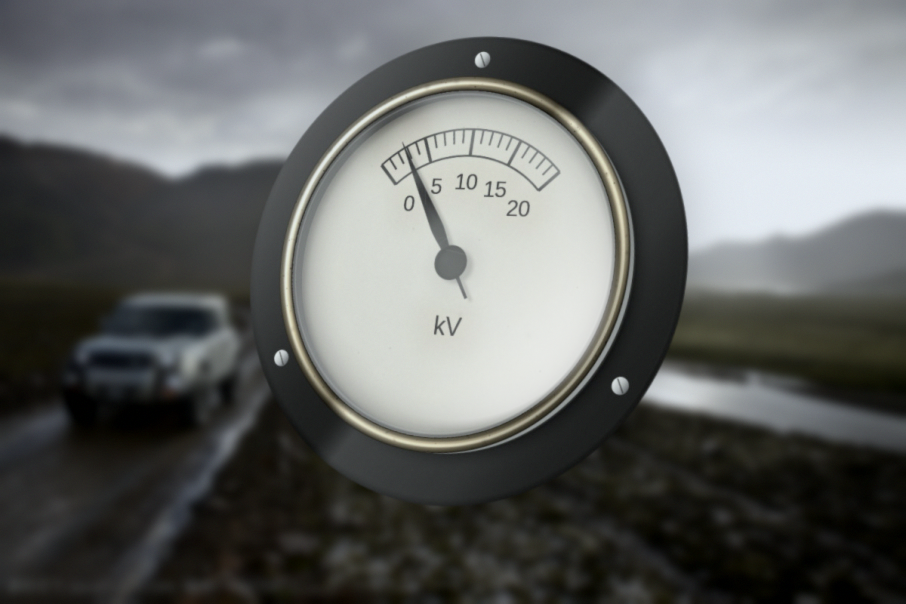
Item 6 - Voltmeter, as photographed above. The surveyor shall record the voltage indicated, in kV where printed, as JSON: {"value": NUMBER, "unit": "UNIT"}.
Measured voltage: {"value": 3, "unit": "kV"}
